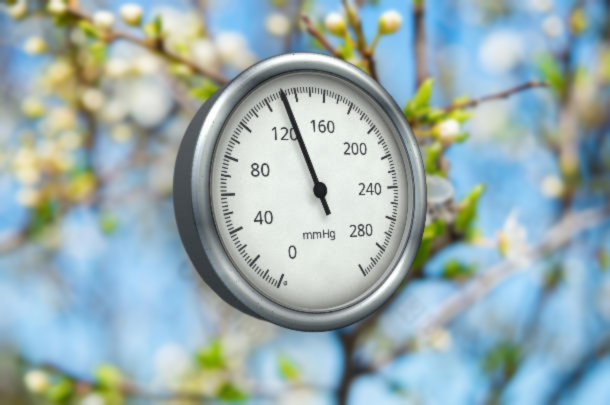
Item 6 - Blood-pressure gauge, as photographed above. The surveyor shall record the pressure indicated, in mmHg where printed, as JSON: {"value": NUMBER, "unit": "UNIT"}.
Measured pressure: {"value": 130, "unit": "mmHg"}
